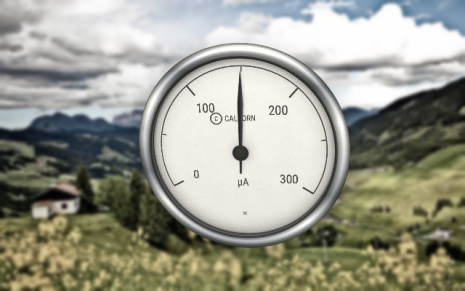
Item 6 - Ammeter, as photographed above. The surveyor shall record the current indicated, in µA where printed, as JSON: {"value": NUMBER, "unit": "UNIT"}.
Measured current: {"value": 150, "unit": "µA"}
